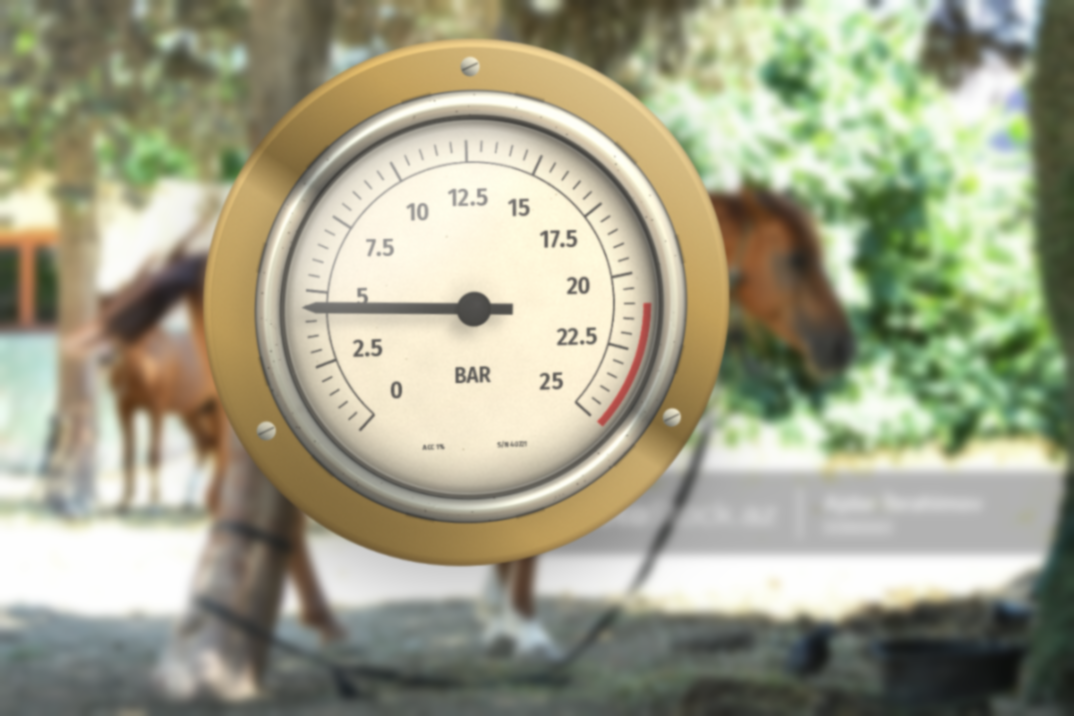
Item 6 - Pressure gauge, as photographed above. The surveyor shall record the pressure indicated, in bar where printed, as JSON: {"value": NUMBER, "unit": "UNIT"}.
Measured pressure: {"value": 4.5, "unit": "bar"}
